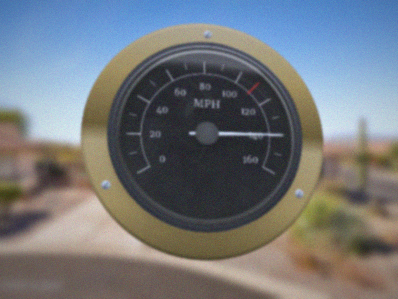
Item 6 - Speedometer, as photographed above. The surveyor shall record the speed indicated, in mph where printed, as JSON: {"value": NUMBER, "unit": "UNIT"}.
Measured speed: {"value": 140, "unit": "mph"}
